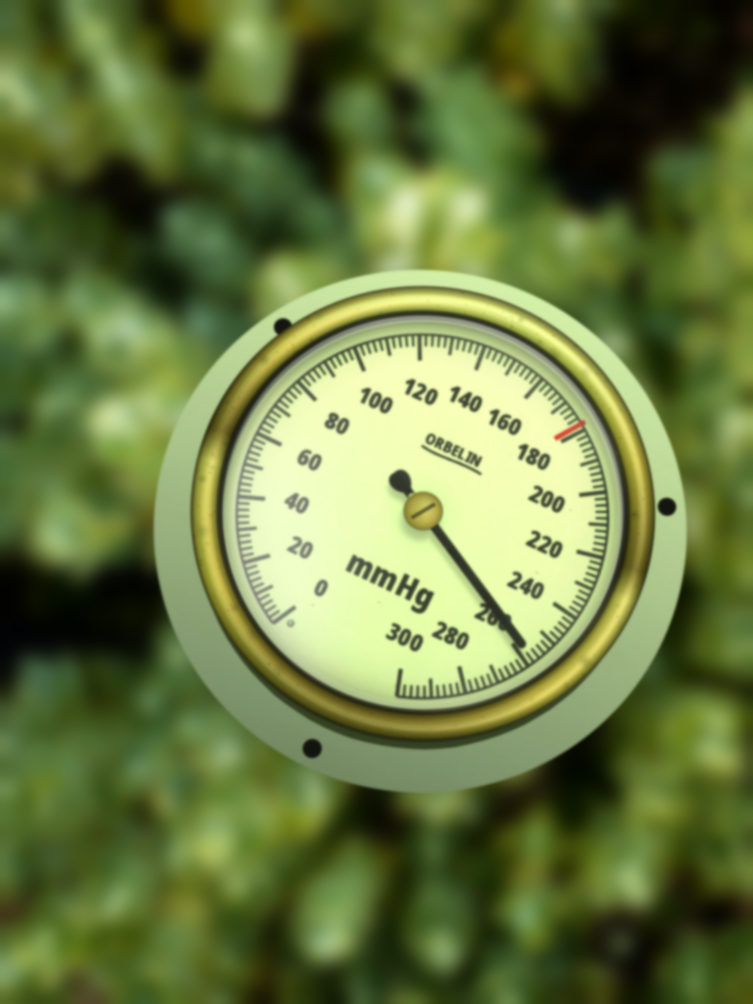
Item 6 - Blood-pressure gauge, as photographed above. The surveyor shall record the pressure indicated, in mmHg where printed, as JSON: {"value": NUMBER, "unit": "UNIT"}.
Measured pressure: {"value": 258, "unit": "mmHg"}
